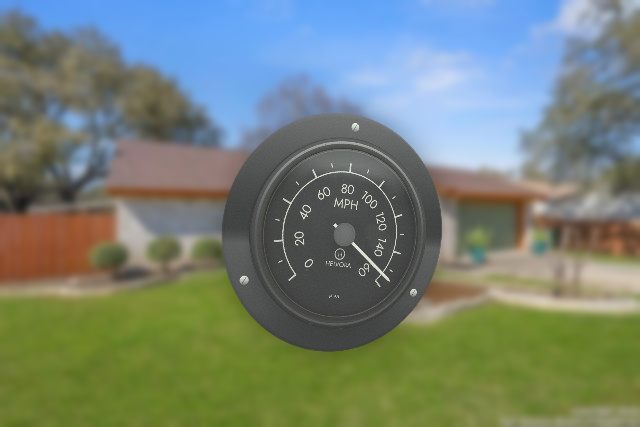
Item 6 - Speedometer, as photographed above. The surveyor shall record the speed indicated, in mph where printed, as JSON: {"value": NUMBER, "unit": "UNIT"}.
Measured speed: {"value": 155, "unit": "mph"}
